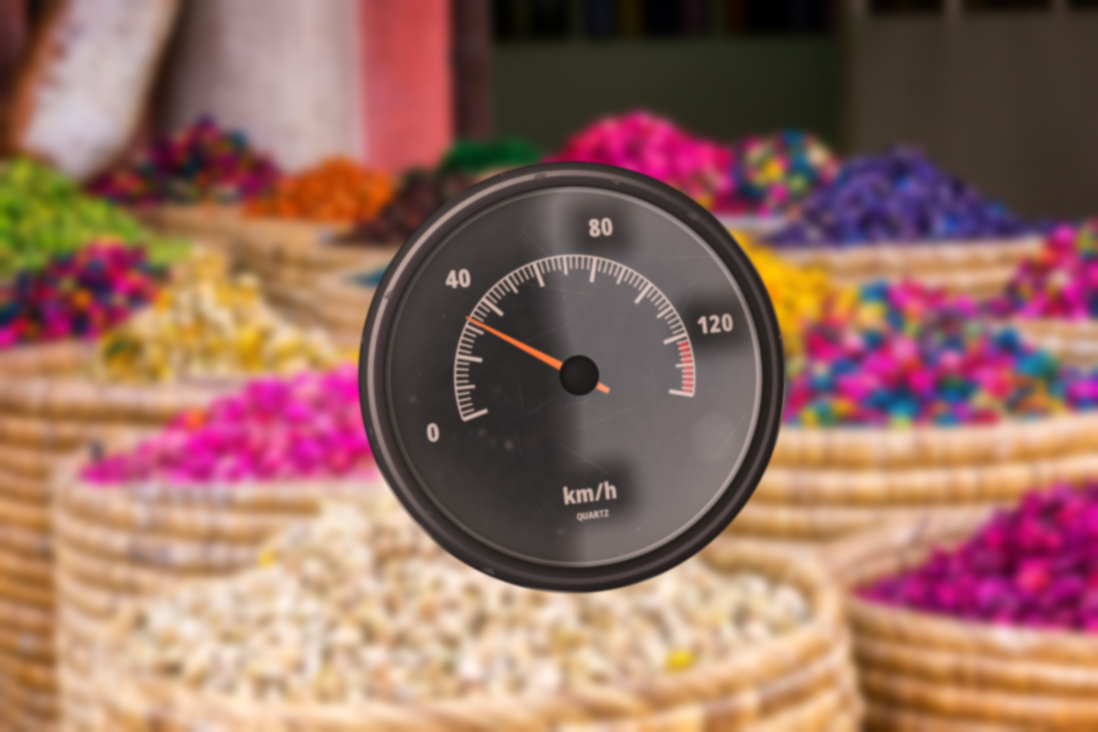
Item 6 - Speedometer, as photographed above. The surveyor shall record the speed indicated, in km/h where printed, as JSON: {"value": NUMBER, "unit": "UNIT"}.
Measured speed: {"value": 32, "unit": "km/h"}
